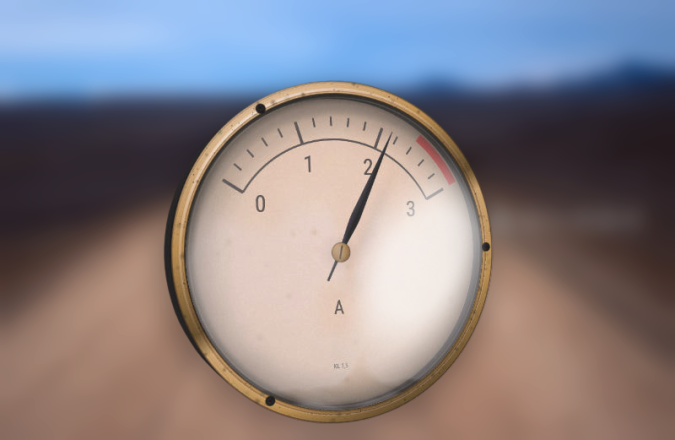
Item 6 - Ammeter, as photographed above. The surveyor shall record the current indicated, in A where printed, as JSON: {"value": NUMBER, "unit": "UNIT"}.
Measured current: {"value": 2.1, "unit": "A"}
